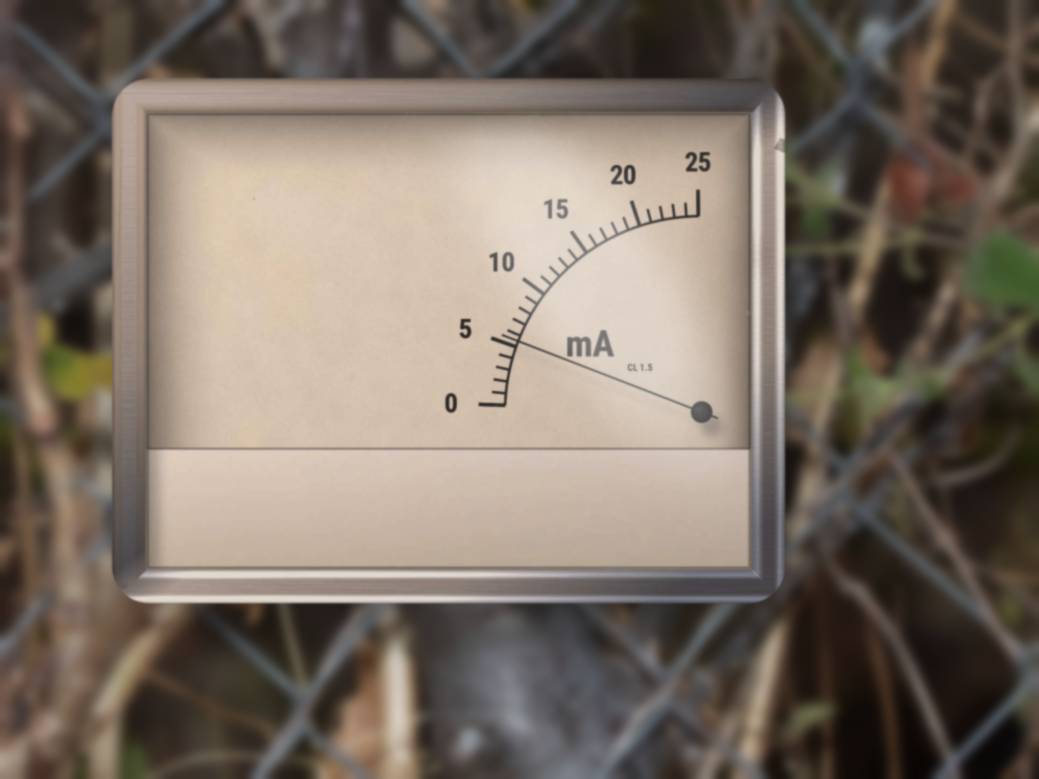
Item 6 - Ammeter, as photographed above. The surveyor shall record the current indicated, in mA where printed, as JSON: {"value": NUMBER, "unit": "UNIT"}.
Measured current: {"value": 5.5, "unit": "mA"}
